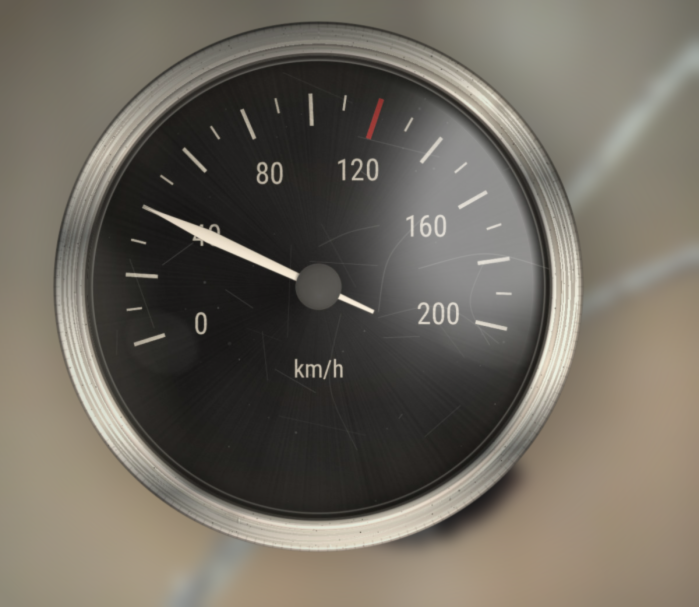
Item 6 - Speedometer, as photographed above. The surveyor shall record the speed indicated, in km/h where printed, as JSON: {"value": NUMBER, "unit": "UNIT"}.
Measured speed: {"value": 40, "unit": "km/h"}
